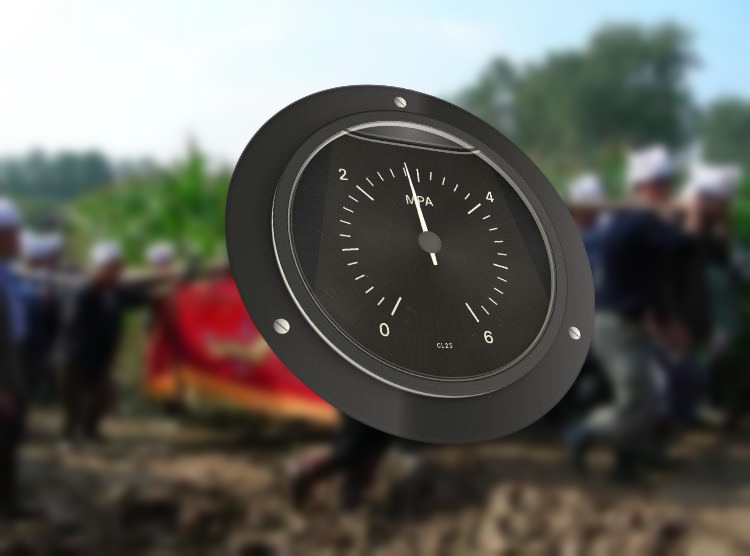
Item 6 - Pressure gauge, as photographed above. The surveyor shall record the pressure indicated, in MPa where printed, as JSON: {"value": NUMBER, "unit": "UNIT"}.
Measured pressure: {"value": 2.8, "unit": "MPa"}
